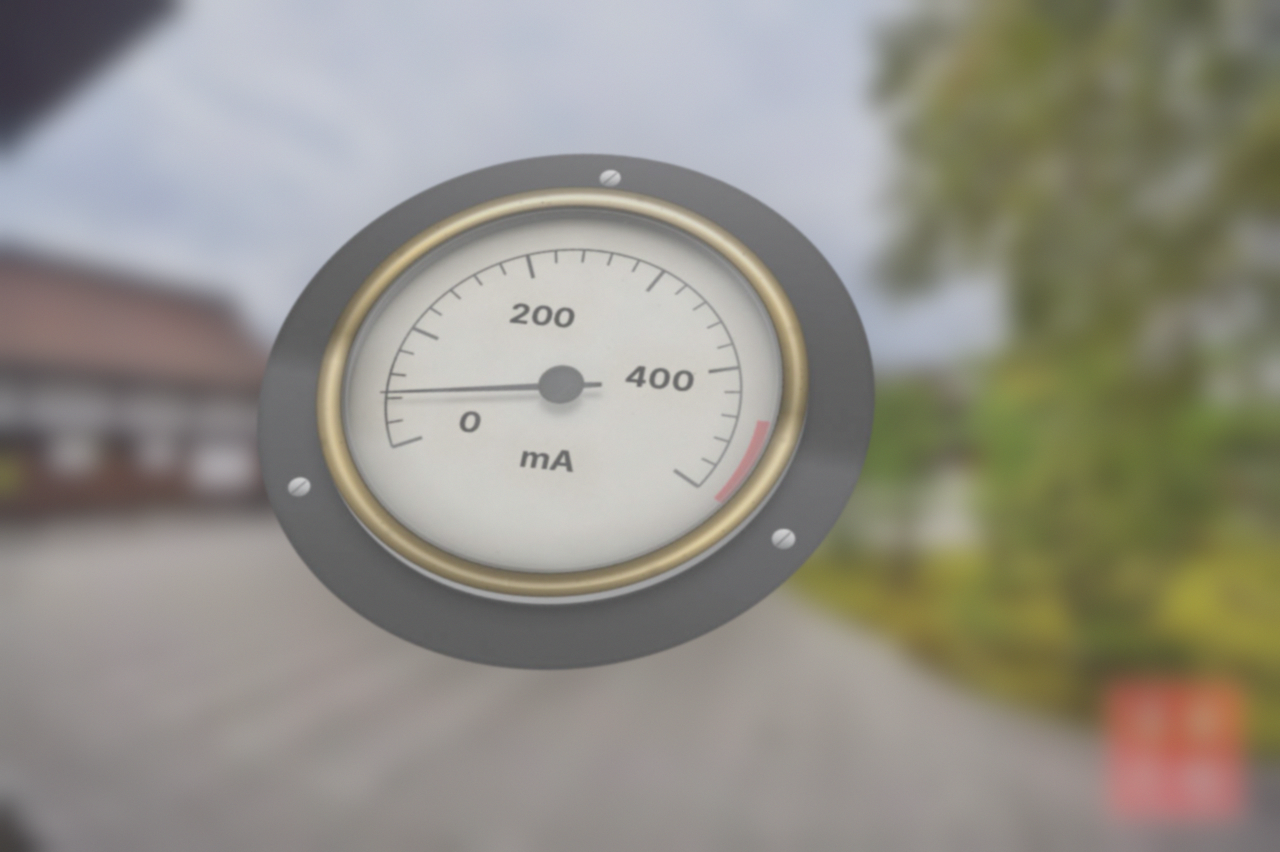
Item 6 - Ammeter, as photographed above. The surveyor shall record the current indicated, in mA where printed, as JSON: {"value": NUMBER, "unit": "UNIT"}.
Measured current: {"value": 40, "unit": "mA"}
